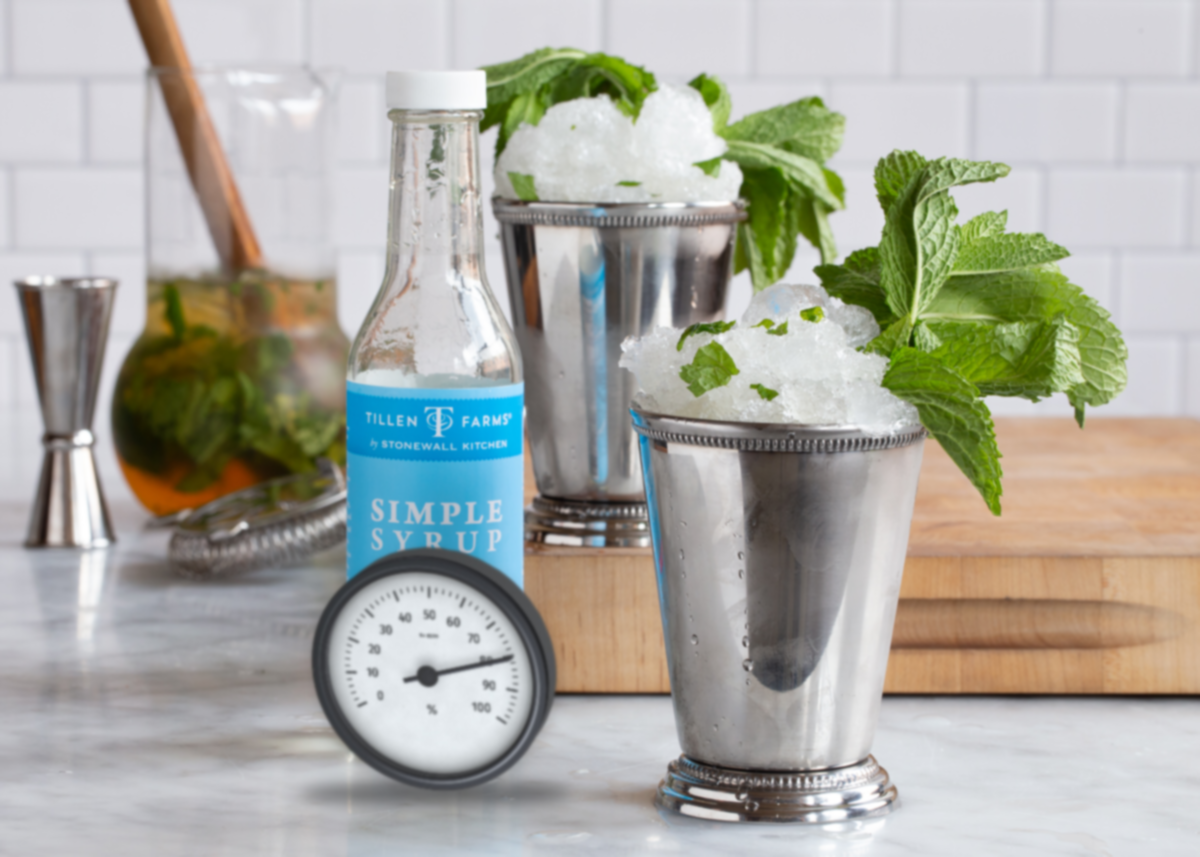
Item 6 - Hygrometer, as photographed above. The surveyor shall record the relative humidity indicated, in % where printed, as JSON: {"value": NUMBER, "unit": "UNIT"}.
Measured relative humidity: {"value": 80, "unit": "%"}
